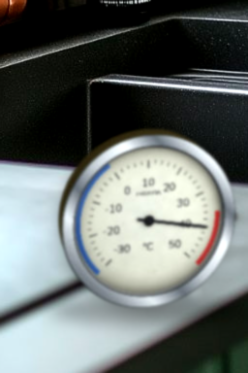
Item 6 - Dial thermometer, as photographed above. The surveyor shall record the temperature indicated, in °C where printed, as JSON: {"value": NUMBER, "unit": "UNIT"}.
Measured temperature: {"value": 40, "unit": "°C"}
